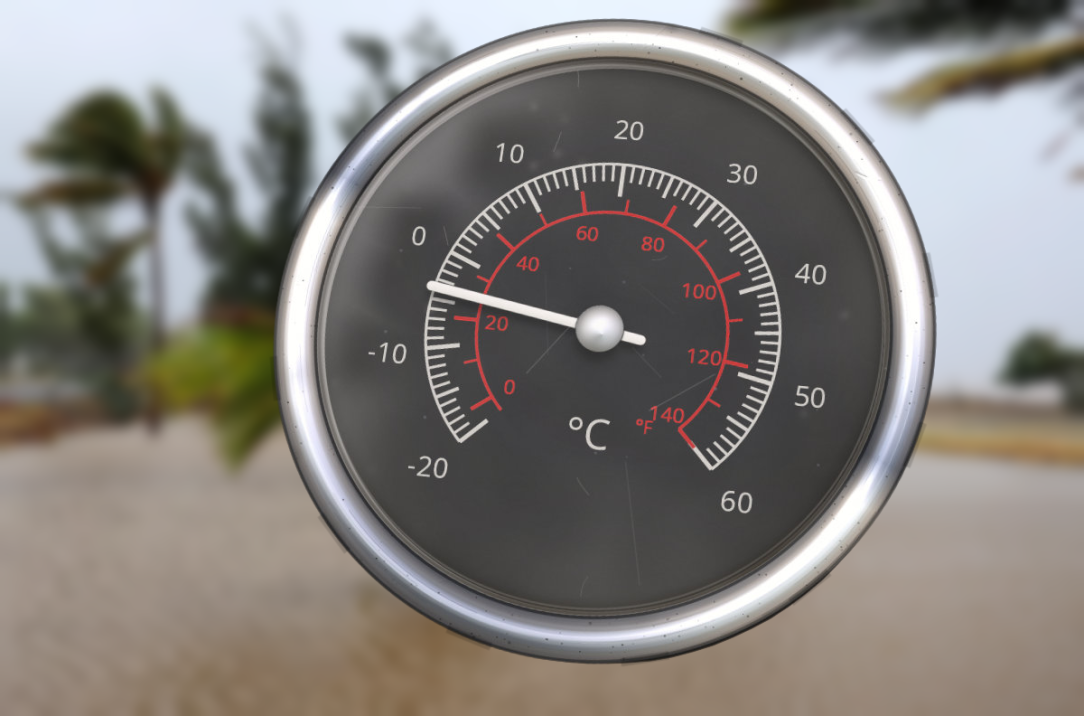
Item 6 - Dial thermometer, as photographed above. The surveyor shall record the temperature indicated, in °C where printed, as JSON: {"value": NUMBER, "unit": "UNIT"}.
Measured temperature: {"value": -4, "unit": "°C"}
